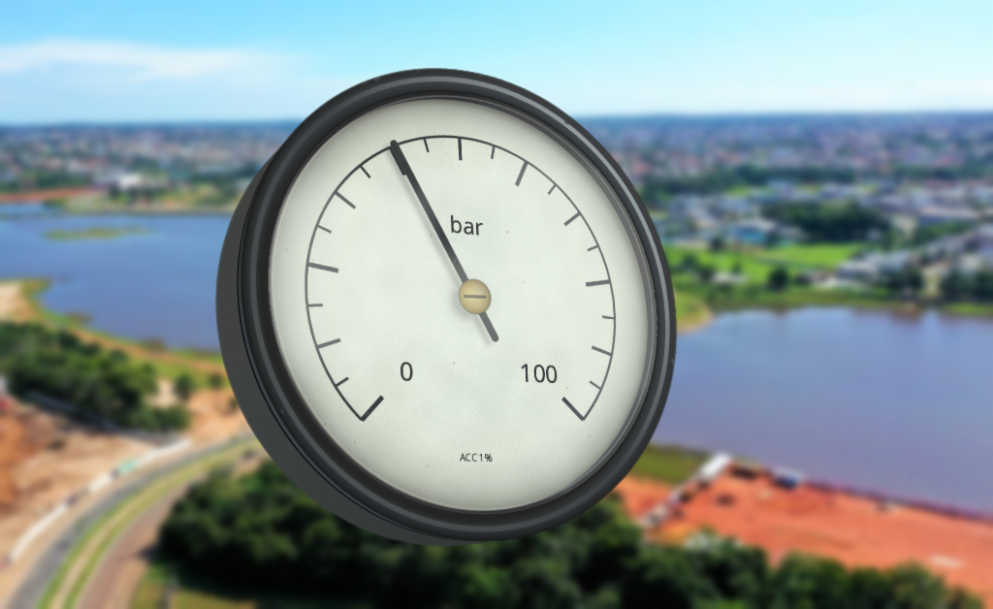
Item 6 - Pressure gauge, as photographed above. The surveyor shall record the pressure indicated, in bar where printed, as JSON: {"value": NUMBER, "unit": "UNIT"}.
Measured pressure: {"value": 40, "unit": "bar"}
